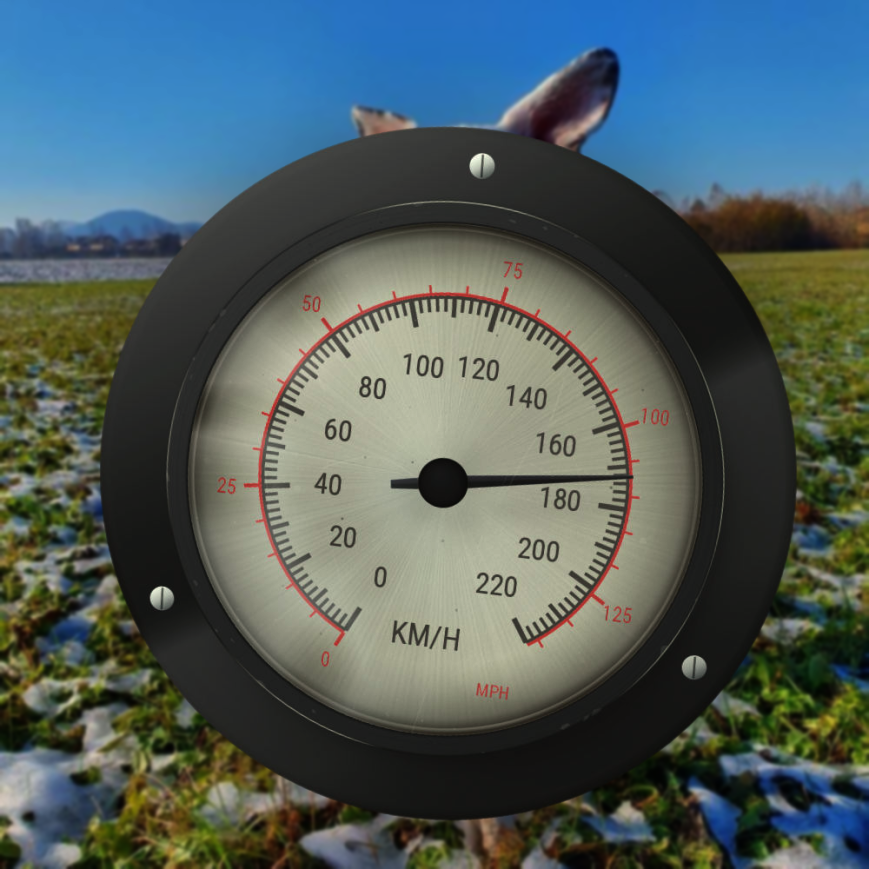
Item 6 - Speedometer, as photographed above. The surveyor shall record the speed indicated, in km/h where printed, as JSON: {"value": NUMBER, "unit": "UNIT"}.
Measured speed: {"value": 172, "unit": "km/h"}
